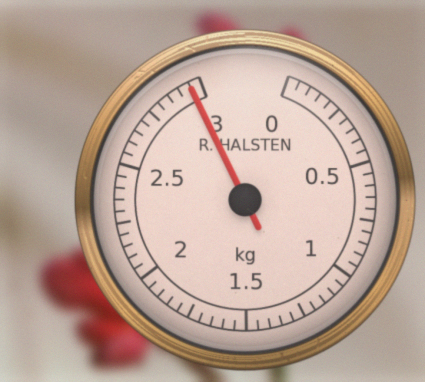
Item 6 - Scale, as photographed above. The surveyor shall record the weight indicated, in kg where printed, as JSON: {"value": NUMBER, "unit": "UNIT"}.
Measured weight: {"value": 2.95, "unit": "kg"}
